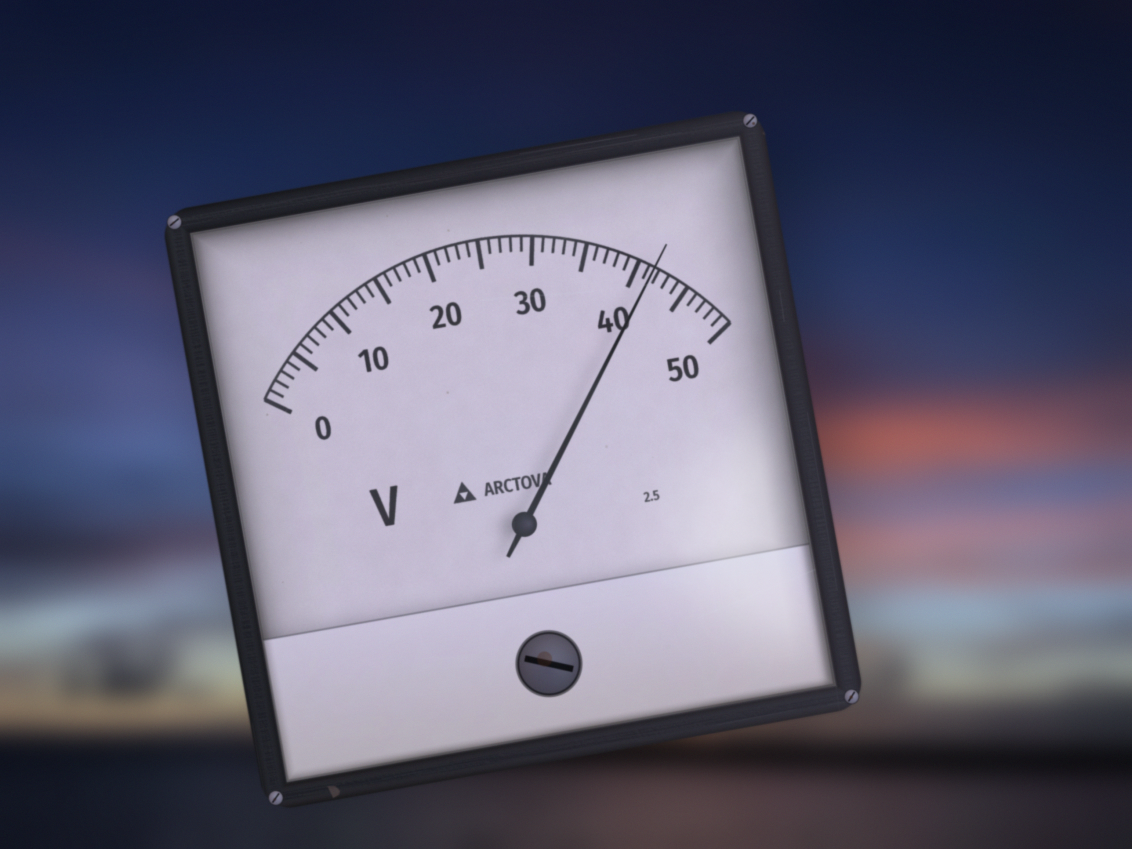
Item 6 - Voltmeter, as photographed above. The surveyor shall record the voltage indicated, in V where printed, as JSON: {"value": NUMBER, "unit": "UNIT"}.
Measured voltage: {"value": 41.5, "unit": "V"}
